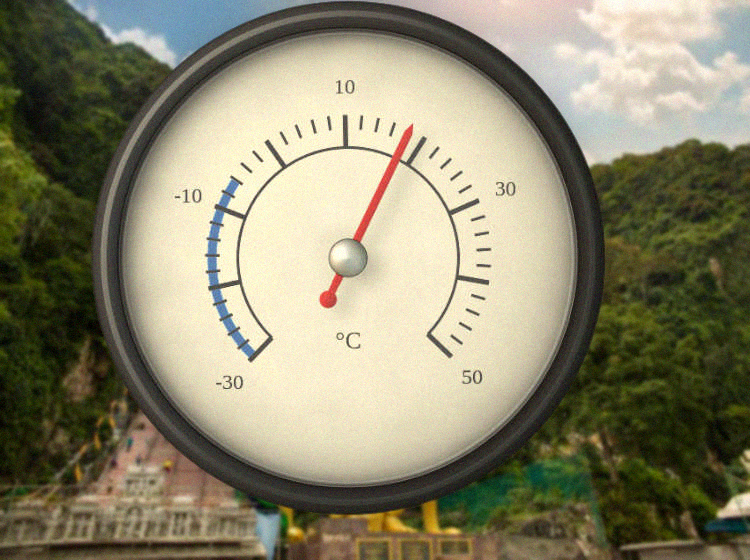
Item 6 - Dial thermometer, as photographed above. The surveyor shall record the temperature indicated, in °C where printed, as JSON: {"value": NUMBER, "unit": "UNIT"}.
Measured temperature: {"value": 18, "unit": "°C"}
